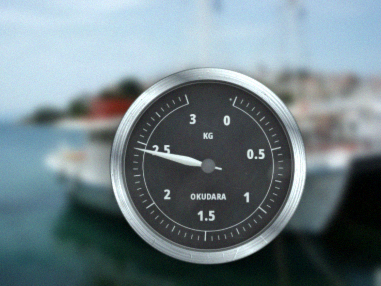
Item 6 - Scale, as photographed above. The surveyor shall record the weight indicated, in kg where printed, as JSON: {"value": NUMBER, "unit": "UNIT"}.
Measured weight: {"value": 2.45, "unit": "kg"}
